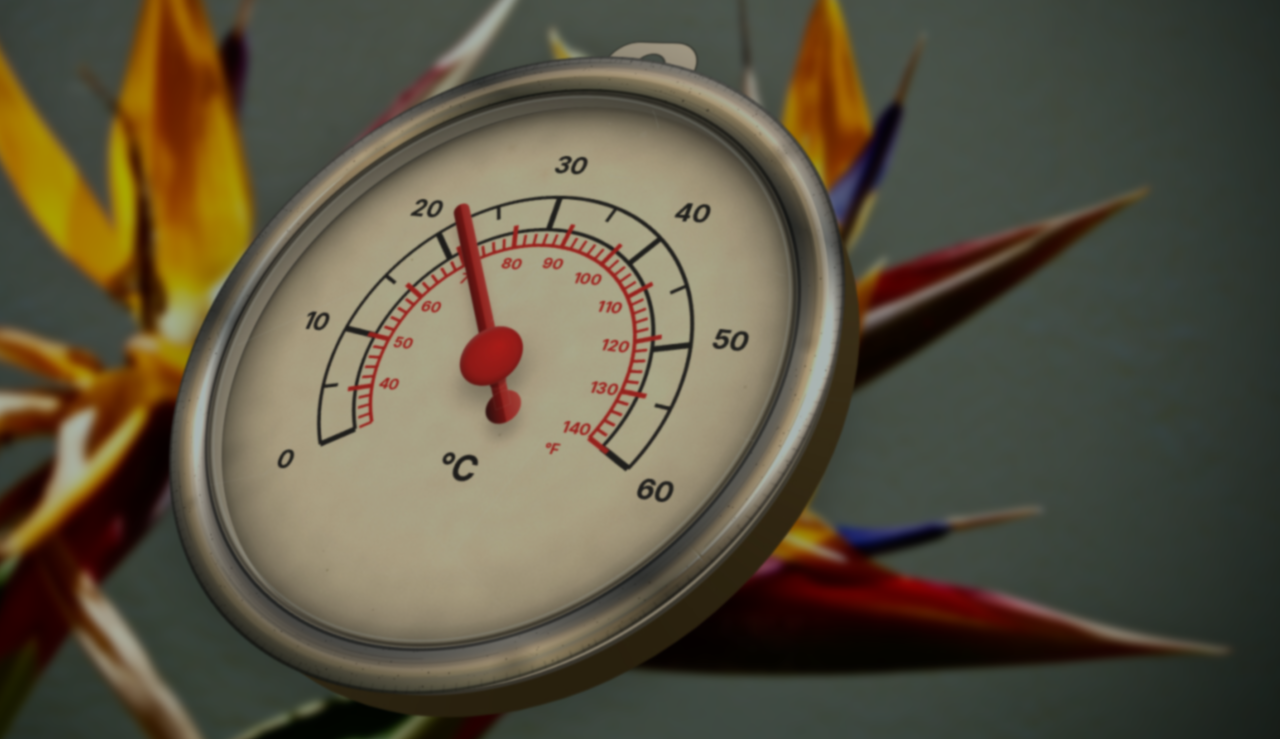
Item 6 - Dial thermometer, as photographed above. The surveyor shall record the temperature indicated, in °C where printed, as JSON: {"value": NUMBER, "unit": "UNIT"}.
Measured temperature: {"value": 22.5, "unit": "°C"}
